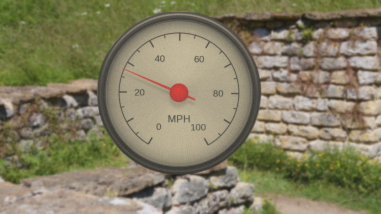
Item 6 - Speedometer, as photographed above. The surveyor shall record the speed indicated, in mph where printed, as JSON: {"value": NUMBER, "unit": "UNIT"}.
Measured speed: {"value": 27.5, "unit": "mph"}
